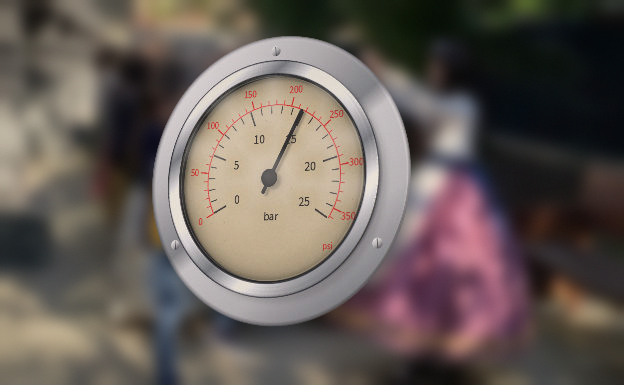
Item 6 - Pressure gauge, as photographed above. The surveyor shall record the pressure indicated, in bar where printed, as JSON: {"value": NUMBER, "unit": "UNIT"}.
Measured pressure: {"value": 15, "unit": "bar"}
